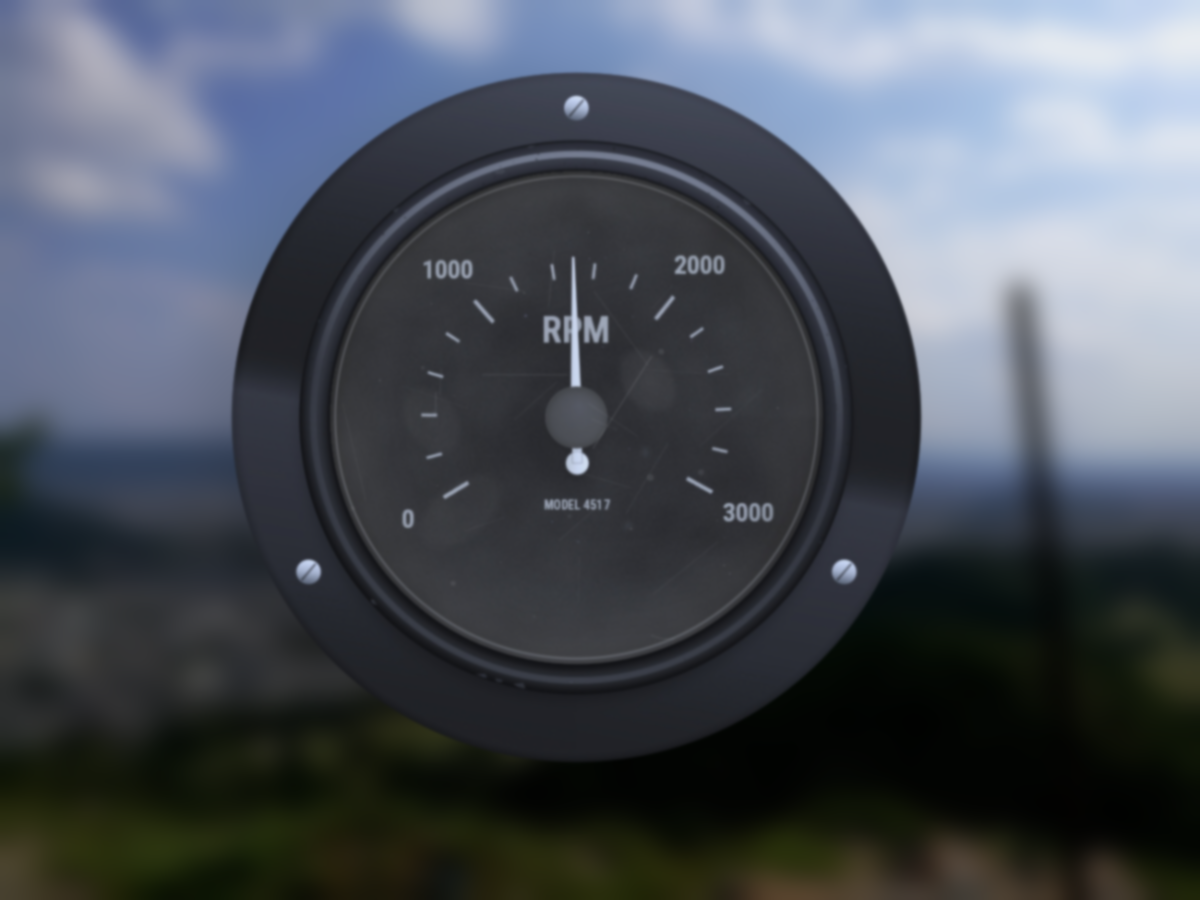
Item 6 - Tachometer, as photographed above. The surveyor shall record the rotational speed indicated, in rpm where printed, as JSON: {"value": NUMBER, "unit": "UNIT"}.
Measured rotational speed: {"value": 1500, "unit": "rpm"}
